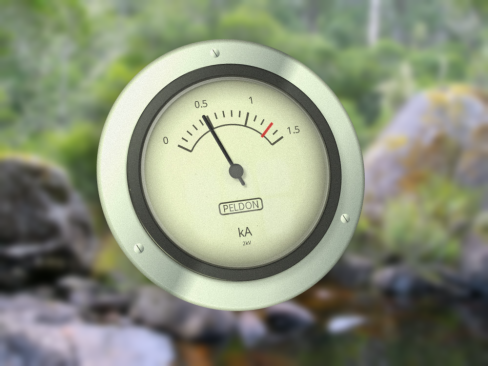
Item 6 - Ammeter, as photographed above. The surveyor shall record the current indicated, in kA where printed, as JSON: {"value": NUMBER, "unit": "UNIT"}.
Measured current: {"value": 0.45, "unit": "kA"}
